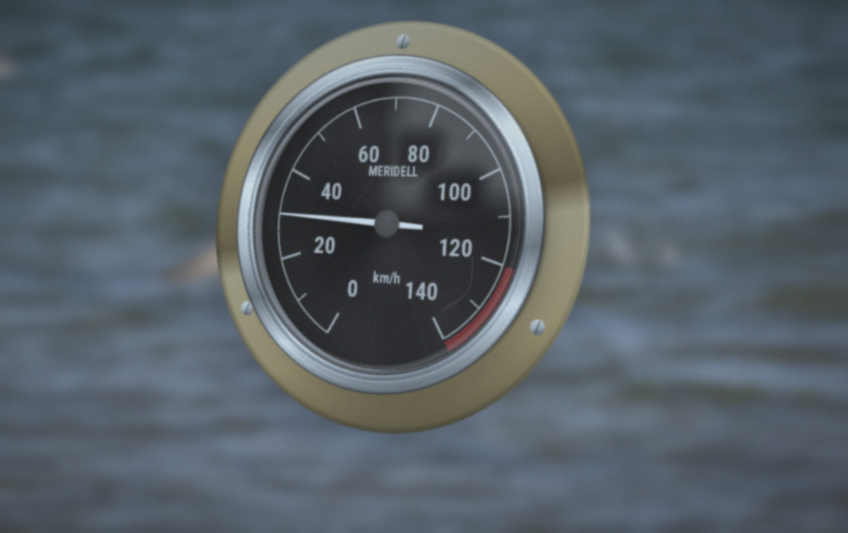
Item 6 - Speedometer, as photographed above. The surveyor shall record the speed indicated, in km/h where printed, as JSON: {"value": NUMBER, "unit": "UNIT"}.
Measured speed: {"value": 30, "unit": "km/h"}
